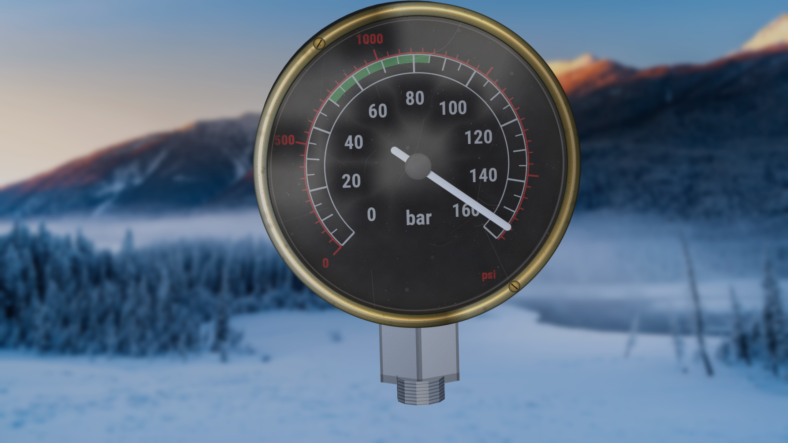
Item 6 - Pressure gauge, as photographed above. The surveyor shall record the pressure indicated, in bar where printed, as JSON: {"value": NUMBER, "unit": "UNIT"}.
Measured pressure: {"value": 155, "unit": "bar"}
